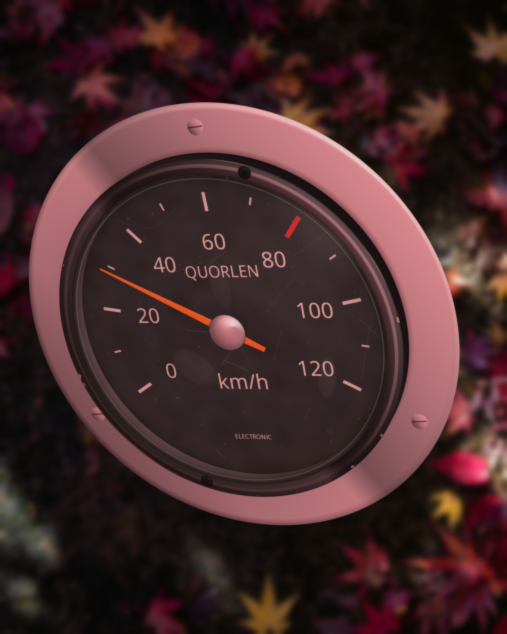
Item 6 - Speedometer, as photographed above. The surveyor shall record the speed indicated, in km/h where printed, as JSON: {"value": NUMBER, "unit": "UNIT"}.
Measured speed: {"value": 30, "unit": "km/h"}
